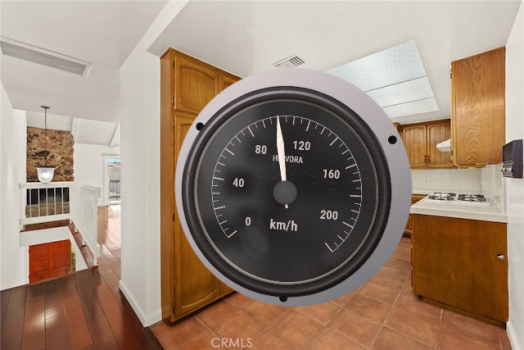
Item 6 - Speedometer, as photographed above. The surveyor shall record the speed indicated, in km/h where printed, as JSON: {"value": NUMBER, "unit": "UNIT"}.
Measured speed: {"value": 100, "unit": "km/h"}
